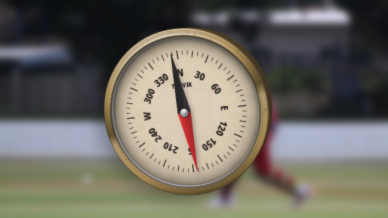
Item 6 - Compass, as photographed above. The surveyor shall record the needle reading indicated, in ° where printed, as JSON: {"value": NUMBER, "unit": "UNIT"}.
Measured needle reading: {"value": 175, "unit": "°"}
